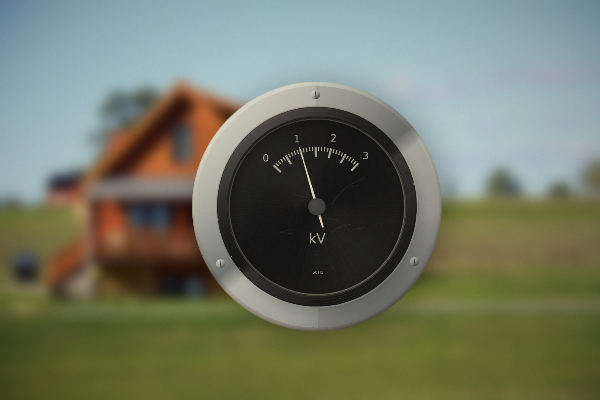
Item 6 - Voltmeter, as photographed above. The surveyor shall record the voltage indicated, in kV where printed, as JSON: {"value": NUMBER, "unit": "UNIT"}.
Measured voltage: {"value": 1, "unit": "kV"}
